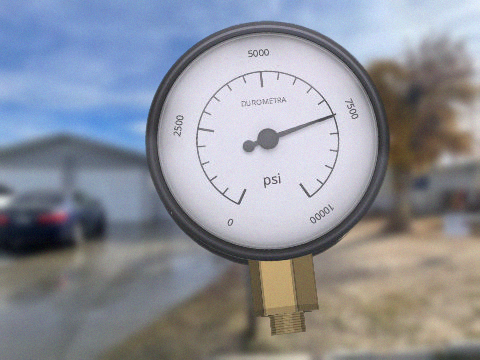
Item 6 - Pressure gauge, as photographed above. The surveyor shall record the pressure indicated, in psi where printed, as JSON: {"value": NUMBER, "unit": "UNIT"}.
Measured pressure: {"value": 7500, "unit": "psi"}
